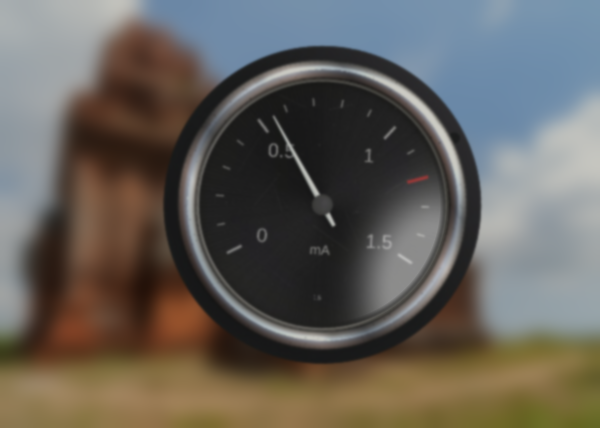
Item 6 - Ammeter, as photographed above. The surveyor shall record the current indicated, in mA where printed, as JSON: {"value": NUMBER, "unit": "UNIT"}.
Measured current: {"value": 0.55, "unit": "mA"}
